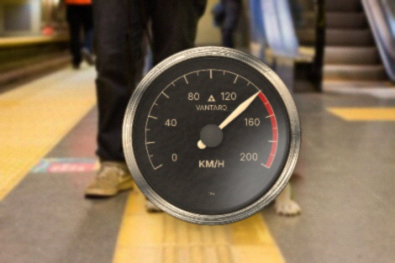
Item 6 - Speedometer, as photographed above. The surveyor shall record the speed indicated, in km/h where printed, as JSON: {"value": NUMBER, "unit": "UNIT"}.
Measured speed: {"value": 140, "unit": "km/h"}
